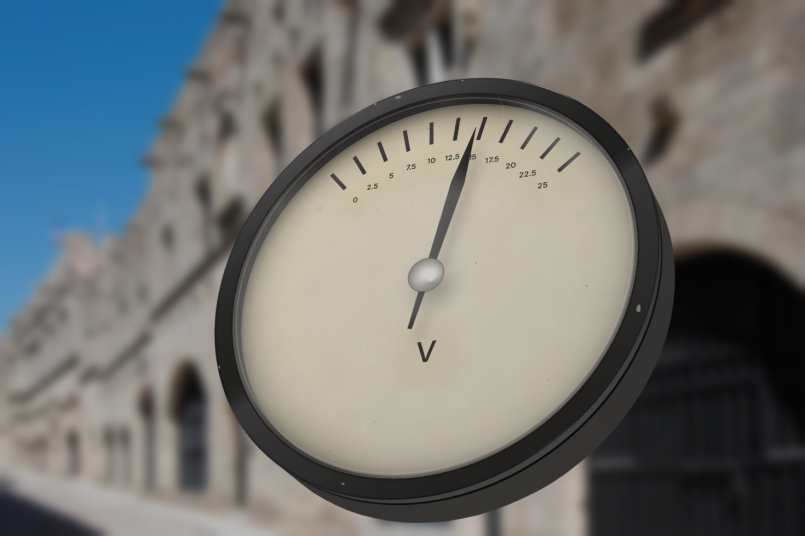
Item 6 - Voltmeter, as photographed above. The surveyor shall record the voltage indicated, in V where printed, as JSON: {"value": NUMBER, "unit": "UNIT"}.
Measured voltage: {"value": 15, "unit": "V"}
